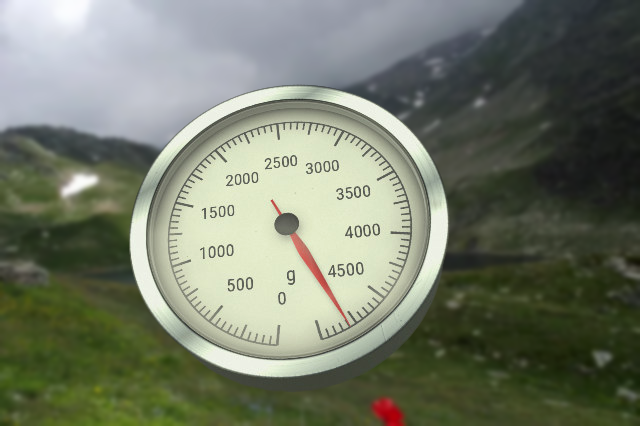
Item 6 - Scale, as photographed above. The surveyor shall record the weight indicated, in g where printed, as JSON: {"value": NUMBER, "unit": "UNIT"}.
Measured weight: {"value": 4800, "unit": "g"}
